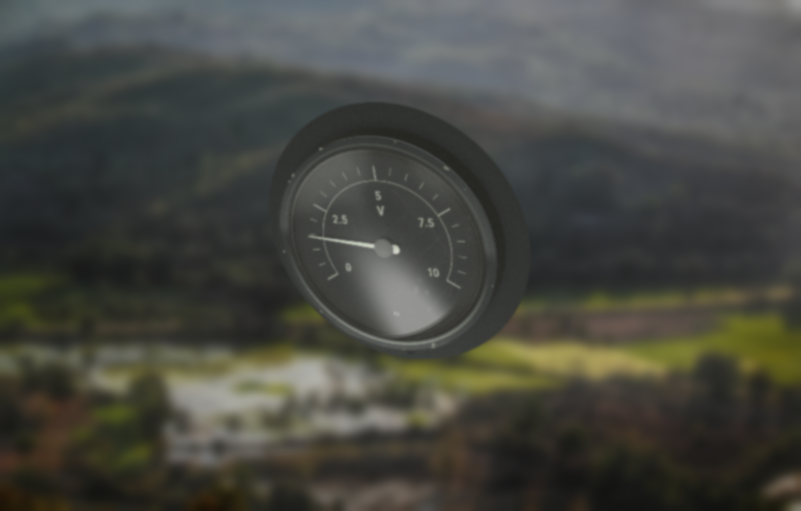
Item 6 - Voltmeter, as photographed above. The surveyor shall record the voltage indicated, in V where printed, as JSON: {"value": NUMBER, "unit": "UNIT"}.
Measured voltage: {"value": 1.5, "unit": "V"}
